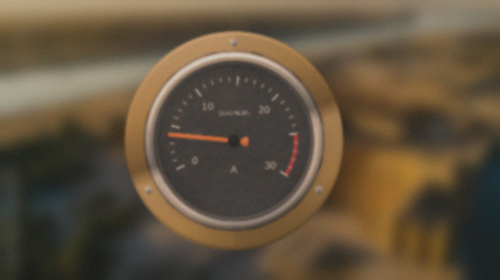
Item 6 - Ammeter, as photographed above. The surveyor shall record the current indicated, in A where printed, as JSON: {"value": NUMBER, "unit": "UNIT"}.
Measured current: {"value": 4, "unit": "A"}
